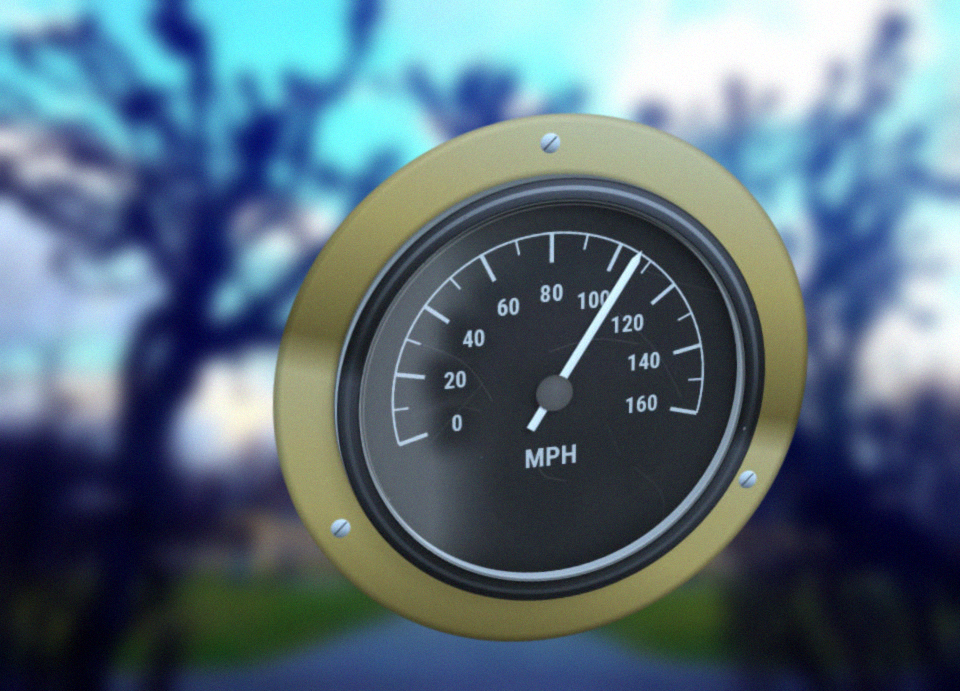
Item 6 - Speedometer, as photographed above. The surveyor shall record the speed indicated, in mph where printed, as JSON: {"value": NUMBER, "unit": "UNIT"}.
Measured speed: {"value": 105, "unit": "mph"}
